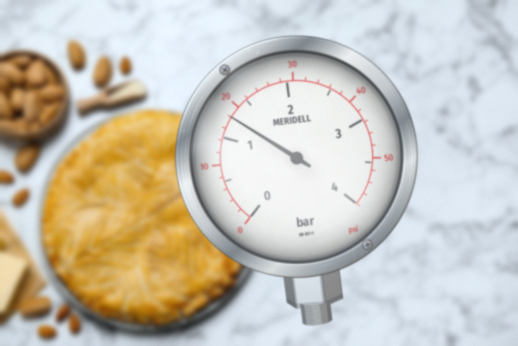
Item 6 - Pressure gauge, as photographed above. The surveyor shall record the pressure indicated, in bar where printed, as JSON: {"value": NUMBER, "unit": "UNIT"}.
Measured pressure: {"value": 1.25, "unit": "bar"}
